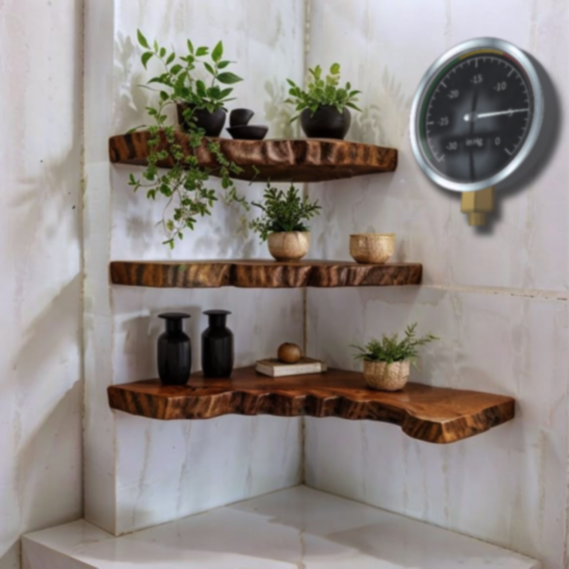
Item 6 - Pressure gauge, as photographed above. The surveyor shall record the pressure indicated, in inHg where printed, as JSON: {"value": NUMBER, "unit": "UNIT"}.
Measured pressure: {"value": -5, "unit": "inHg"}
